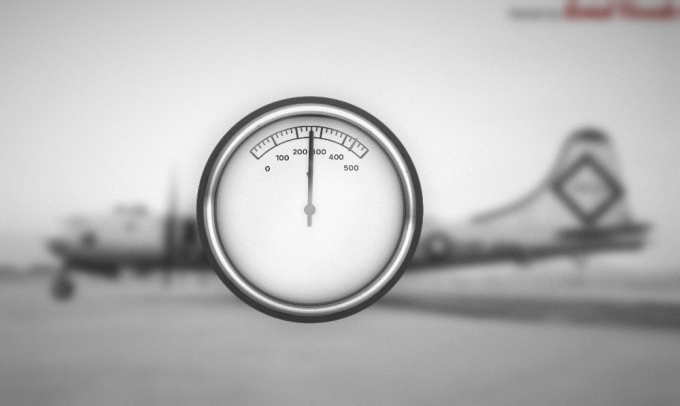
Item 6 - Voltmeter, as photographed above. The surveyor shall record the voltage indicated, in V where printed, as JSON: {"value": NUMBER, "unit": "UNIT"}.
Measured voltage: {"value": 260, "unit": "V"}
